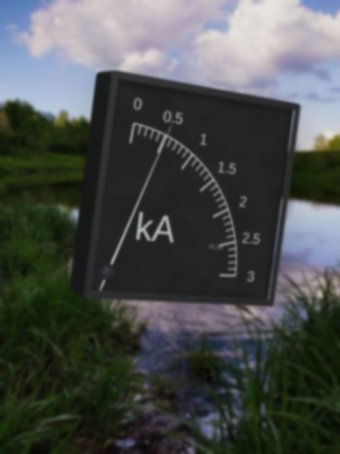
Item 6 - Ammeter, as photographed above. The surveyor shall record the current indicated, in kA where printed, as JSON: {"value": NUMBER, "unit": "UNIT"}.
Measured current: {"value": 0.5, "unit": "kA"}
